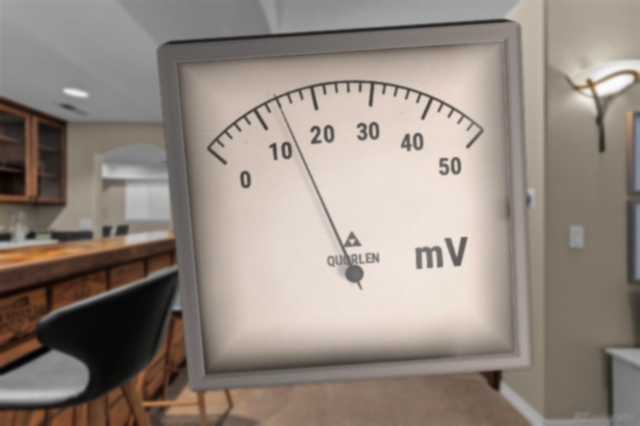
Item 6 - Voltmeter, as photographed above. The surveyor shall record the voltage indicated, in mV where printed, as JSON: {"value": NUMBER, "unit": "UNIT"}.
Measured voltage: {"value": 14, "unit": "mV"}
